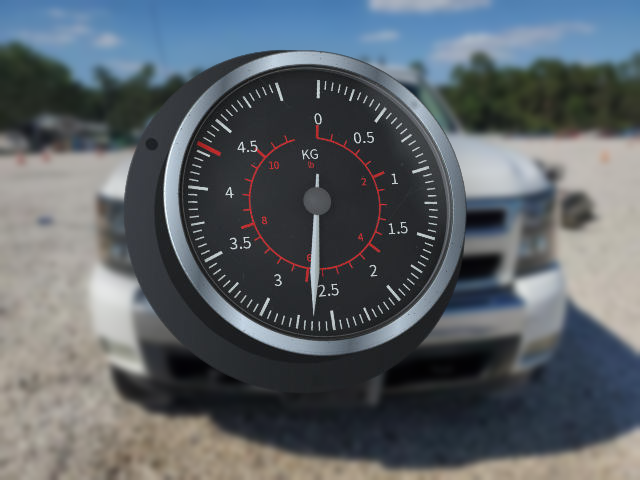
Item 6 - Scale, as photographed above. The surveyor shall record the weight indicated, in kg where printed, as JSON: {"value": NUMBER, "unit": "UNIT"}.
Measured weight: {"value": 2.65, "unit": "kg"}
